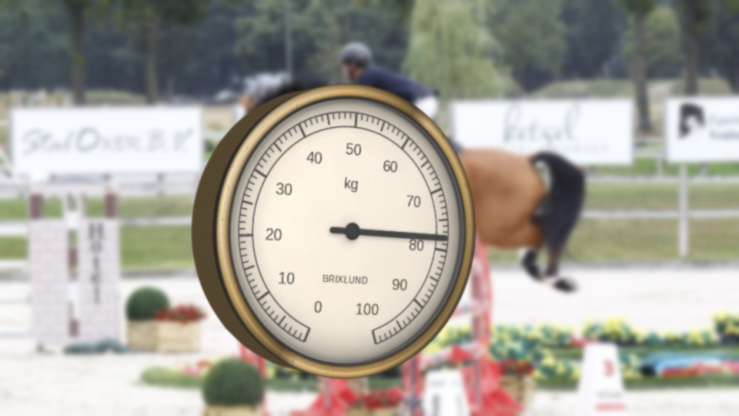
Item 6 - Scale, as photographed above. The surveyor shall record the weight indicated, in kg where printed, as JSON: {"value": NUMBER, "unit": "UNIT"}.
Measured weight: {"value": 78, "unit": "kg"}
